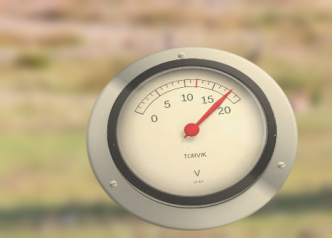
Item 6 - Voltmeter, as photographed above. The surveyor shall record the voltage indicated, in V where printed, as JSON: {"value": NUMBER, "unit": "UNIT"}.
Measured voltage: {"value": 18, "unit": "V"}
